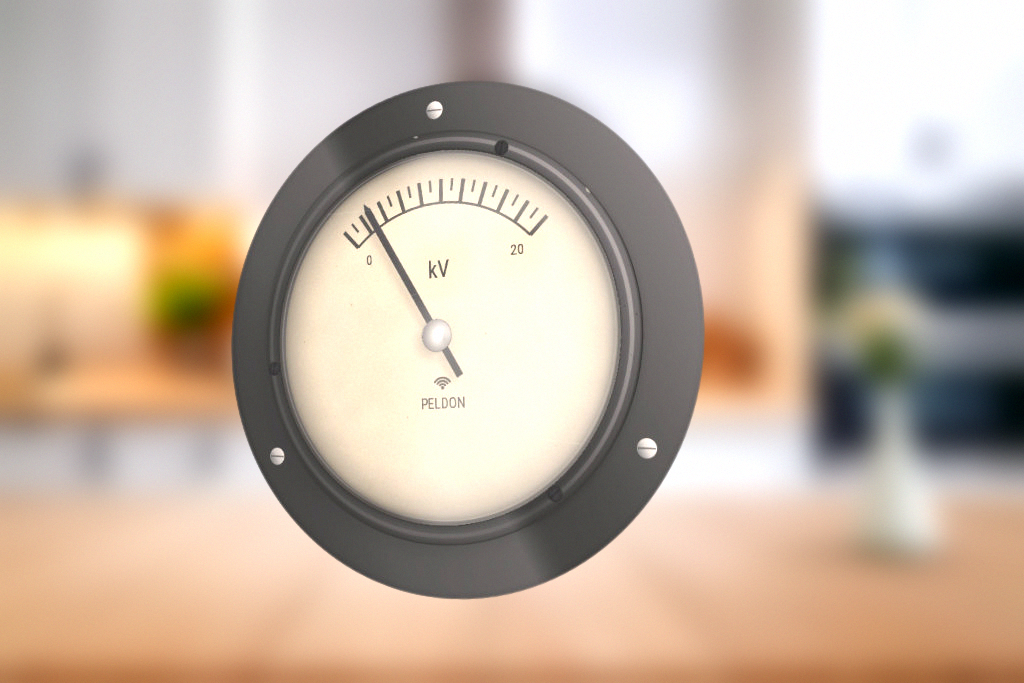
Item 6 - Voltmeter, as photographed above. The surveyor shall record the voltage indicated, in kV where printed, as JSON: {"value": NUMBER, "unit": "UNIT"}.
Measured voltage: {"value": 3, "unit": "kV"}
